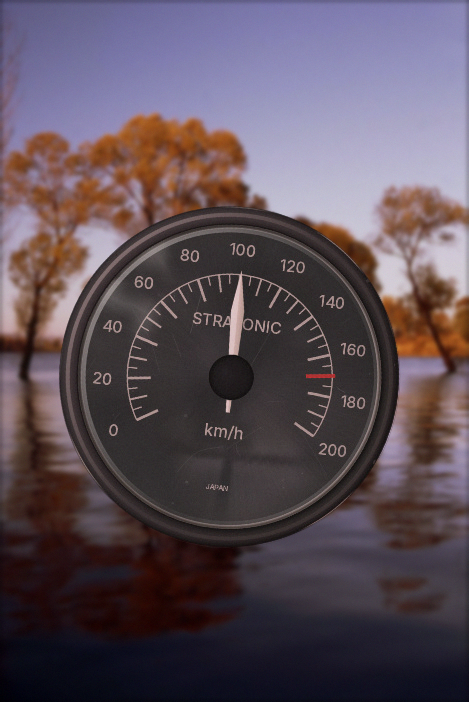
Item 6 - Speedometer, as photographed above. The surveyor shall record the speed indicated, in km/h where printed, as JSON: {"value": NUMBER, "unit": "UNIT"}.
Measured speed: {"value": 100, "unit": "km/h"}
